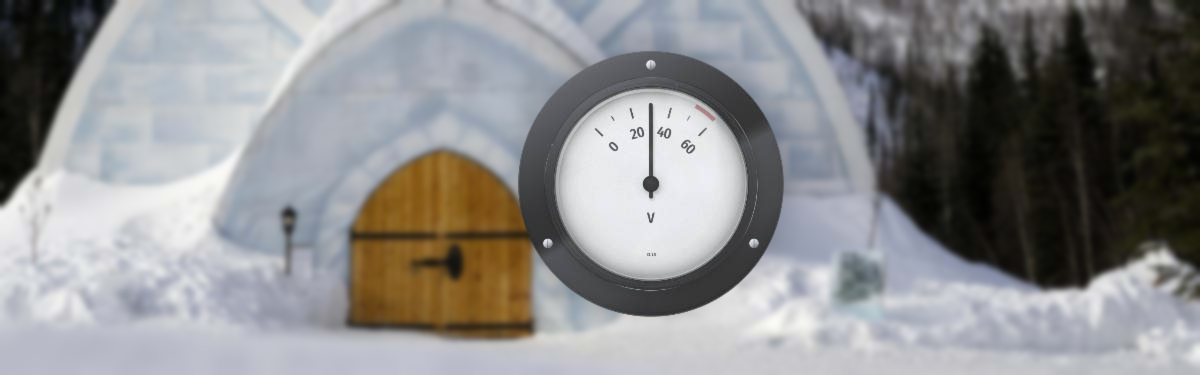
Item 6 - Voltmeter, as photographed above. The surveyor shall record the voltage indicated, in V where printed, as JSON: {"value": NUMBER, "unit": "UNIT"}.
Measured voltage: {"value": 30, "unit": "V"}
